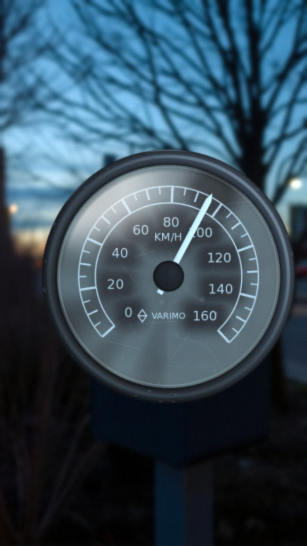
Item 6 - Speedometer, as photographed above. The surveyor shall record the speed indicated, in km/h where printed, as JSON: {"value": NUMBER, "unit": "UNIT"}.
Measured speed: {"value": 95, "unit": "km/h"}
